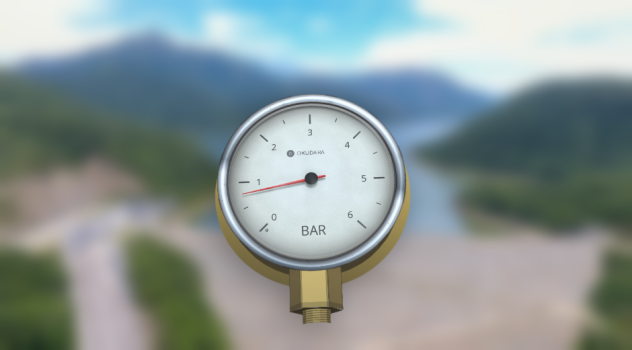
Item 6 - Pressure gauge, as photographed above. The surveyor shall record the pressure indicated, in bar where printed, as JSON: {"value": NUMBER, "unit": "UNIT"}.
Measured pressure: {"value": 0.75, "unit": "bar"}
